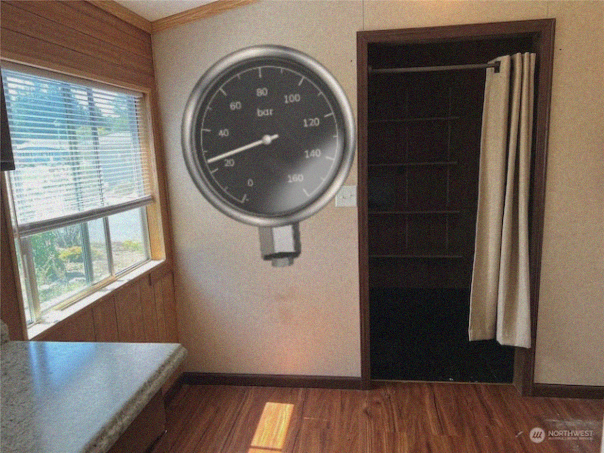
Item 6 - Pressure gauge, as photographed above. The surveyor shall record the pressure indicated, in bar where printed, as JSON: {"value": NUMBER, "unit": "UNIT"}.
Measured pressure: {"value": 25, "unit": "bar"}
